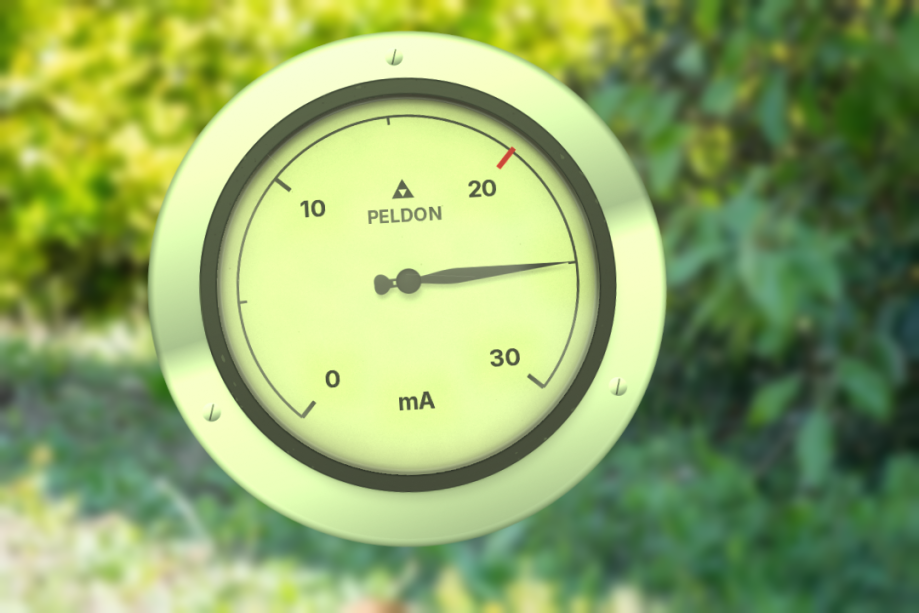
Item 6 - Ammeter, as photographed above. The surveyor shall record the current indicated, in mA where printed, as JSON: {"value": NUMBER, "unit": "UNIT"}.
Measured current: {"value": 25, "unit": "mA"}
